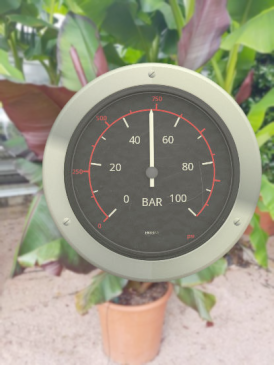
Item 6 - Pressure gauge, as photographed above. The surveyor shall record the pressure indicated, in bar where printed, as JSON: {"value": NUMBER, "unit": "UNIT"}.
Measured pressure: {"value": 50, "unit": "bar"}
